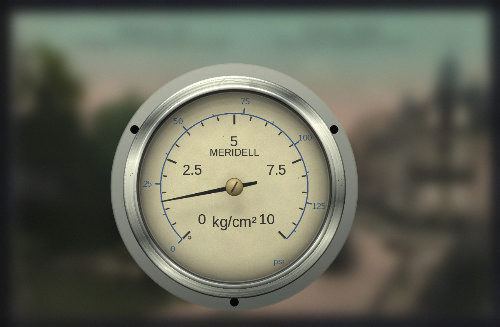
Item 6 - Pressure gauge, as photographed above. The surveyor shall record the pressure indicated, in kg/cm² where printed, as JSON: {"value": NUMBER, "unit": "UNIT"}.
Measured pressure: {"value": 1.25, "unit": "kg/cm²"}
